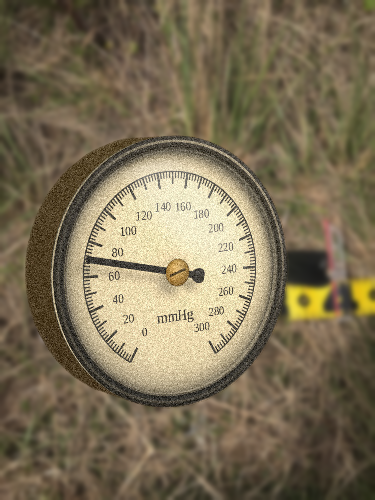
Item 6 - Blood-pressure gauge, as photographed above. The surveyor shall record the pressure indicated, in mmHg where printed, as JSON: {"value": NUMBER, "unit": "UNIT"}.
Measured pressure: {"value": 70, "unit": "mmHg"}
